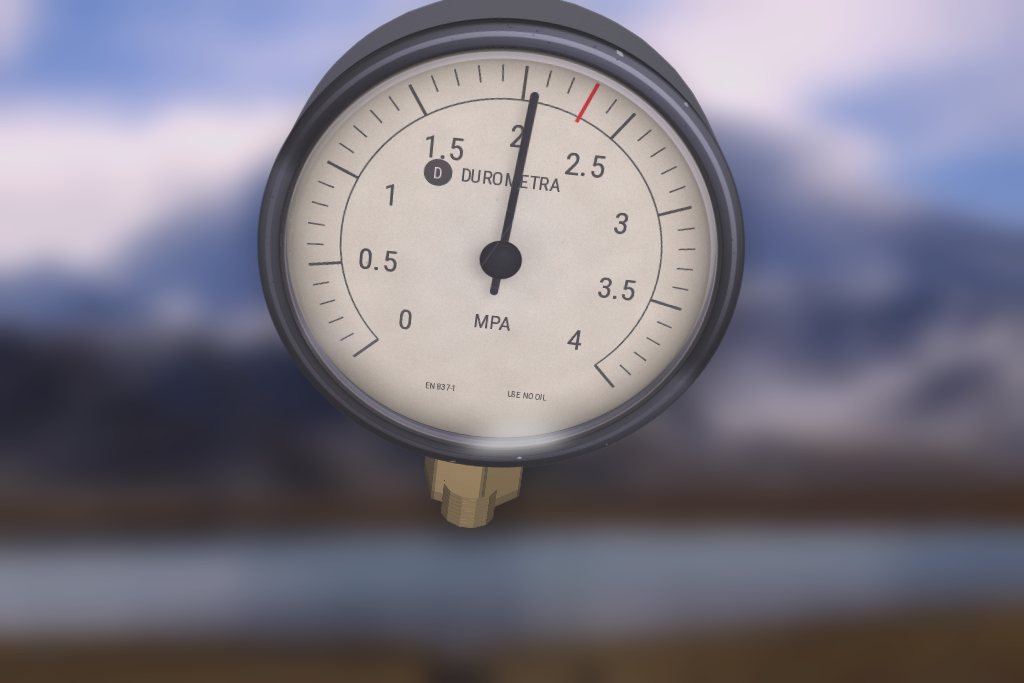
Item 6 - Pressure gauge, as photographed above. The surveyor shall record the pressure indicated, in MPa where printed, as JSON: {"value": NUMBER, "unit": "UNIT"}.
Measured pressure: {"value": 2.05, "unit": "MPa"}
